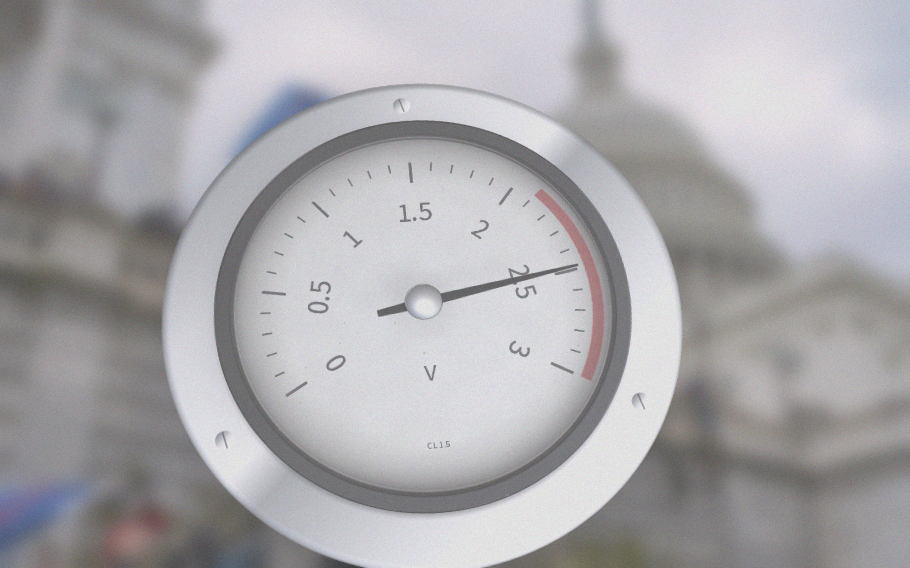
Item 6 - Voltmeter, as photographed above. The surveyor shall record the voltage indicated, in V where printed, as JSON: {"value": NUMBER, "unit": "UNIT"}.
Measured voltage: {"value": 2.5, "unit": "V"}
